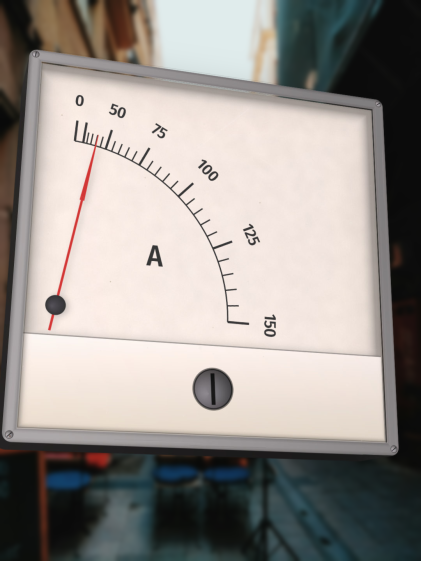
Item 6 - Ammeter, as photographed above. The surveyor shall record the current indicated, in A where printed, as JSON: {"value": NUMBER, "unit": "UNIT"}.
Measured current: {"value": 40, "unit": "A"}
